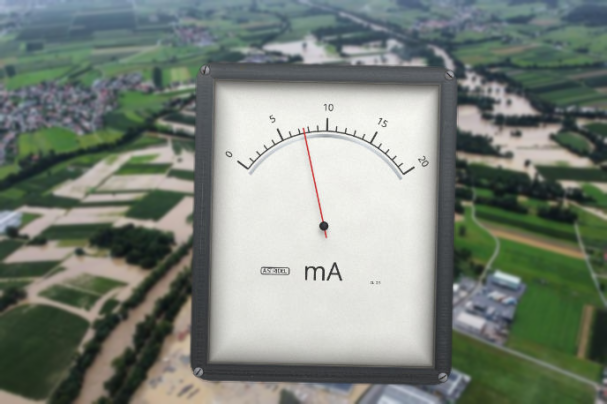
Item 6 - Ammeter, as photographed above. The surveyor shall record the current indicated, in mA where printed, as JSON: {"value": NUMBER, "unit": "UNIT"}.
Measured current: {"value": 7.5, "unit": "mA"}
